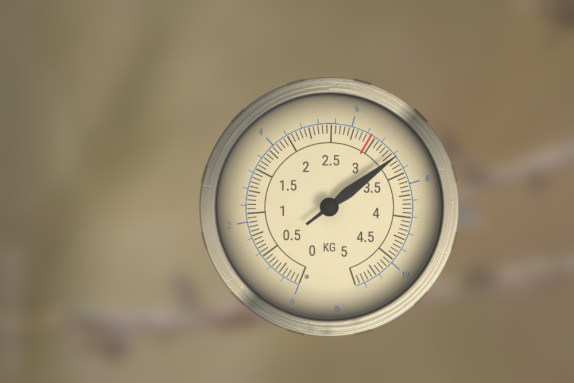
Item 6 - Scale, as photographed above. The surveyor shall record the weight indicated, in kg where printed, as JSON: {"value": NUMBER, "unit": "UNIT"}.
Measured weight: {"value": 3.3, "unit": "kg"}
